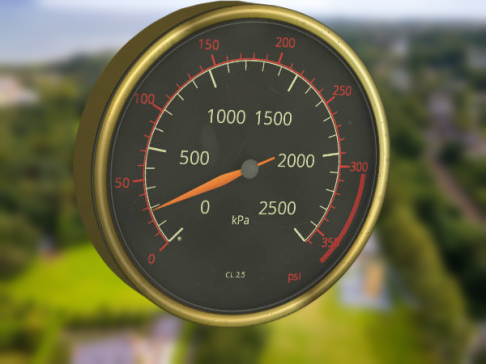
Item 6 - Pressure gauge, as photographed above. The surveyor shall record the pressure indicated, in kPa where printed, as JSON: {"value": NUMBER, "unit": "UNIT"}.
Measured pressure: {"value": 200, "unit": "kPa"}
